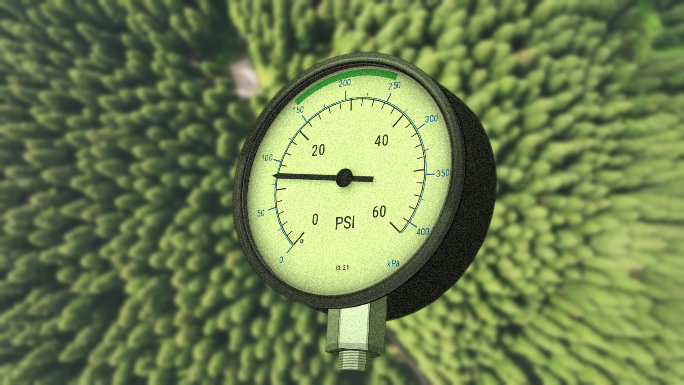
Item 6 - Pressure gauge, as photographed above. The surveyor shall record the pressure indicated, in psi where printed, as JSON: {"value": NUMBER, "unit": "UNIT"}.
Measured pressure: {"value": 12, "unit": "psi"}
